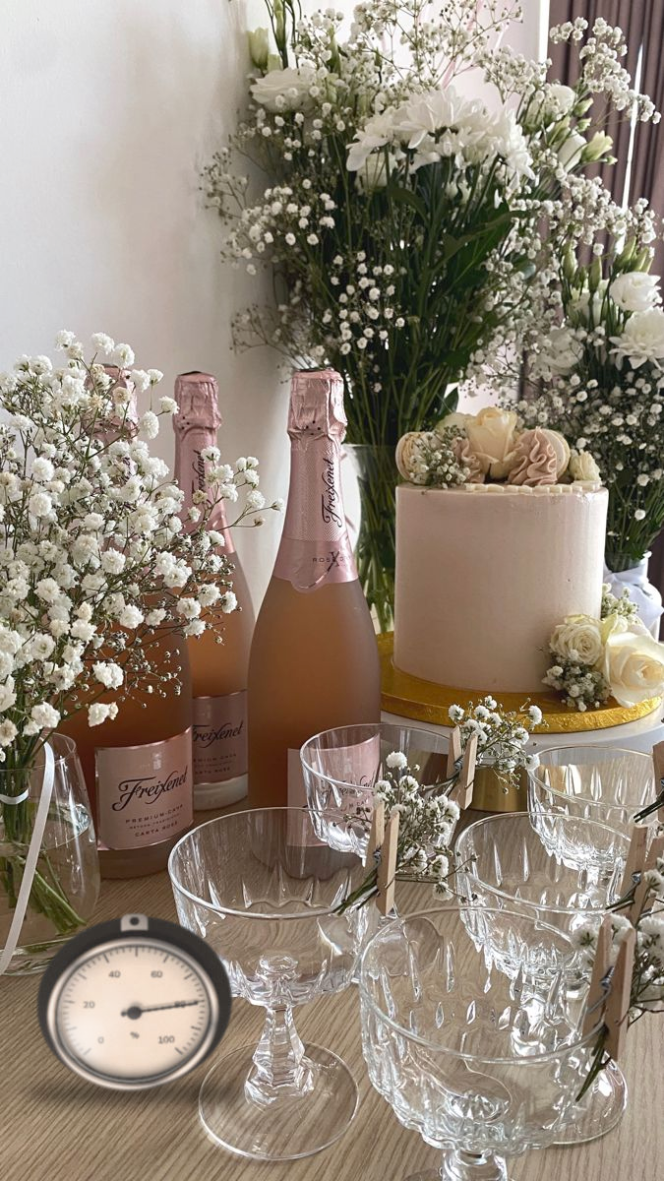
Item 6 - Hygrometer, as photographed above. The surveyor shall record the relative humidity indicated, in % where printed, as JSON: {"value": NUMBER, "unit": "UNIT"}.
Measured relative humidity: {"value": 80, "unit": "%"}
